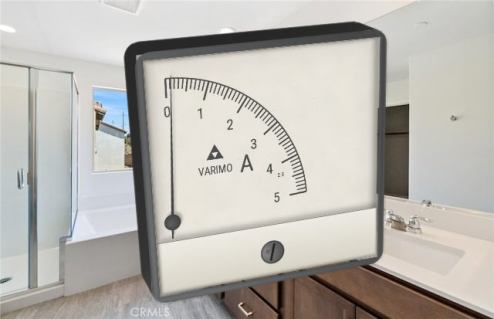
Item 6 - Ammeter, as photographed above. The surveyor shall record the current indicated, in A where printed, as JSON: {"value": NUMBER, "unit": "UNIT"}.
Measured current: {"value": 0.1, "unit": "A"}
